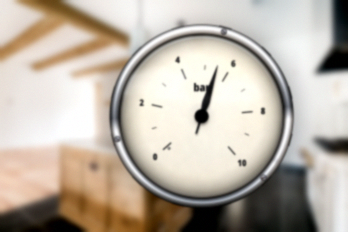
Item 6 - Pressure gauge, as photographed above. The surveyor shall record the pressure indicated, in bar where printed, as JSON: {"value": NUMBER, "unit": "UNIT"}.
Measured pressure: {"value": 5.5, "unit": "bar"}
